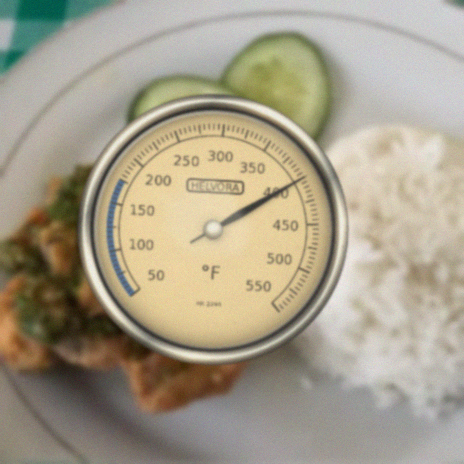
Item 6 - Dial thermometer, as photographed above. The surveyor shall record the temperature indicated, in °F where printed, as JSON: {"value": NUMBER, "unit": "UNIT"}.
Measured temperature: {"value": 400, "unit": "°F"}
